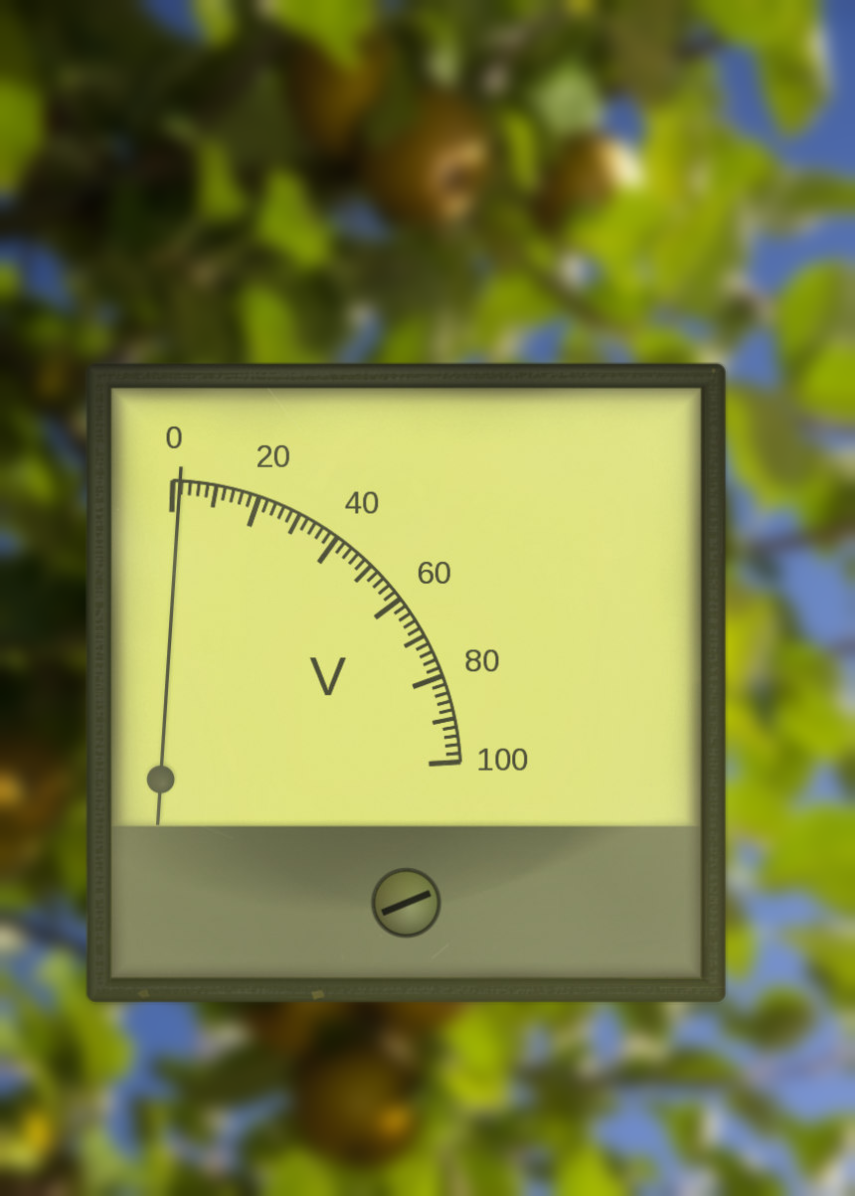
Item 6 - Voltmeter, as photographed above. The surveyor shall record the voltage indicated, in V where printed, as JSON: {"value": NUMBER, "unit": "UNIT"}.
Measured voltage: {"value": 2, "unit": "V"}
